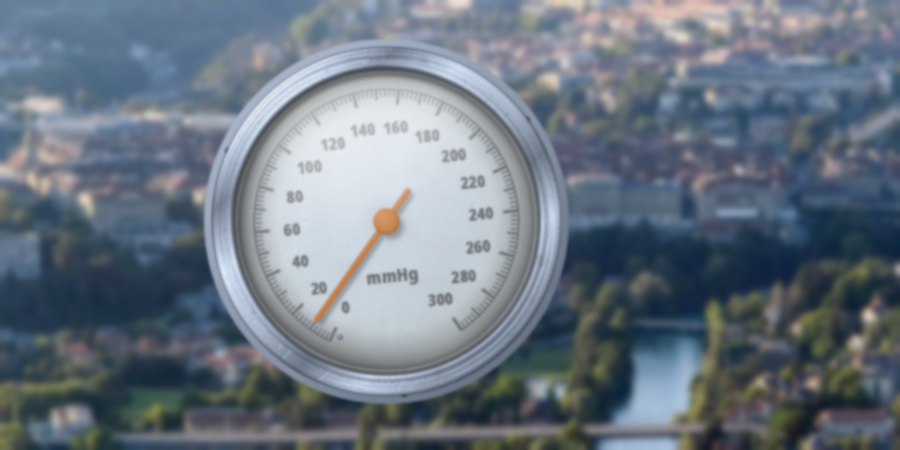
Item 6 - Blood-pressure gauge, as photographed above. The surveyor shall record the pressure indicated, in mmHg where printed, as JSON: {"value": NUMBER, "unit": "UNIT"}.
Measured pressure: {"value": 10, "unit": "mmHg"}
